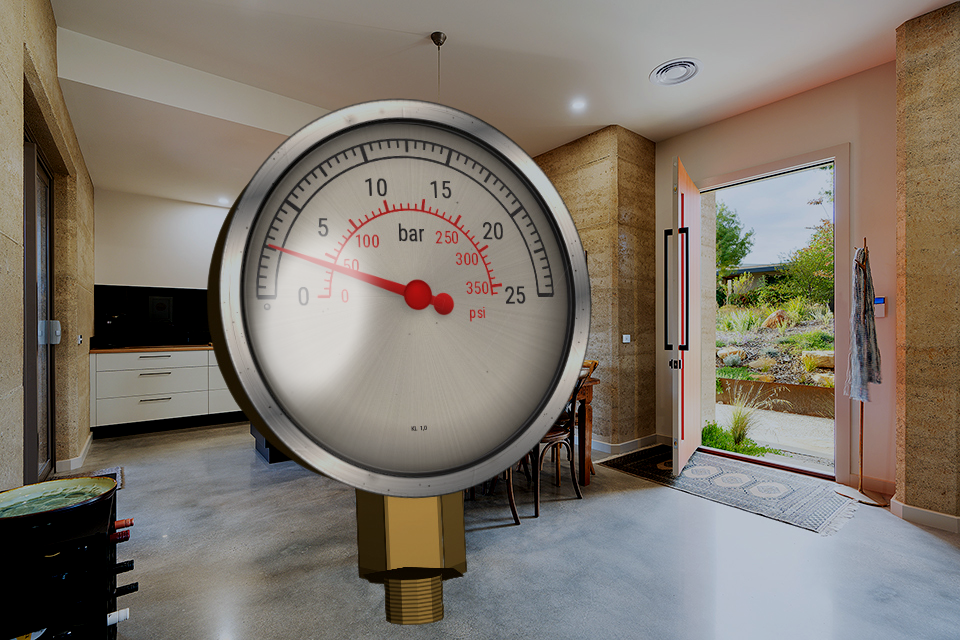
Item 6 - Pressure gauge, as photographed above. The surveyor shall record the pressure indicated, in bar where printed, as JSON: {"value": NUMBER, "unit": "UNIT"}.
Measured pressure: {"value": 2.5, "unit": "bar"}
